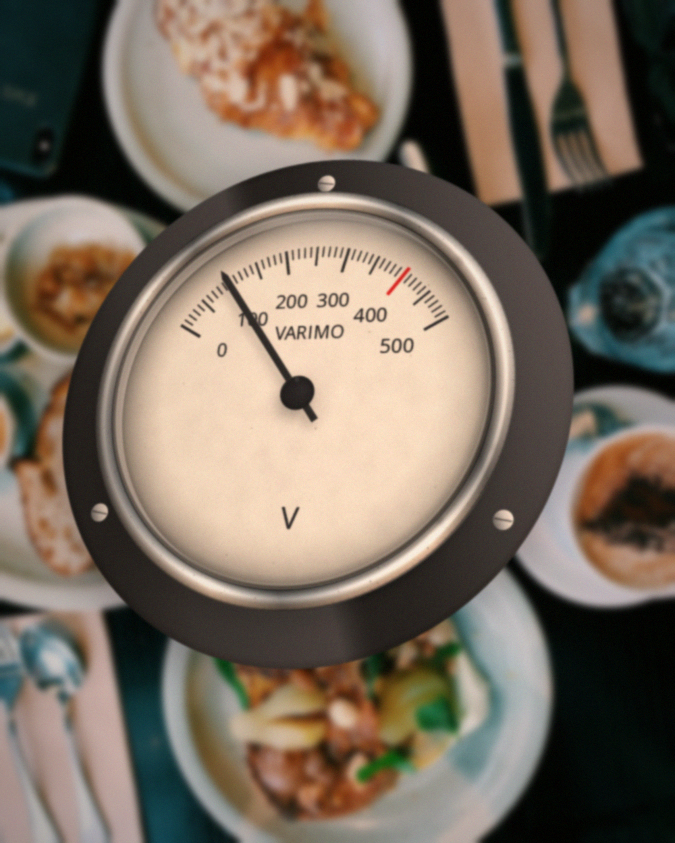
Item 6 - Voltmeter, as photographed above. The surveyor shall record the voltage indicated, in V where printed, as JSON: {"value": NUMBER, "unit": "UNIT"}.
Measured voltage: {"value": 100, "unit": "V"}
